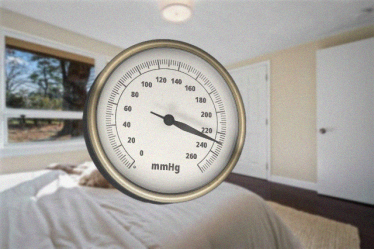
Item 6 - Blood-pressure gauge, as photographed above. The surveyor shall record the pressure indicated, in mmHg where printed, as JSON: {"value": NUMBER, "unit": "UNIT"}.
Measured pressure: {"value": 230, "unit": "mmHg"}
